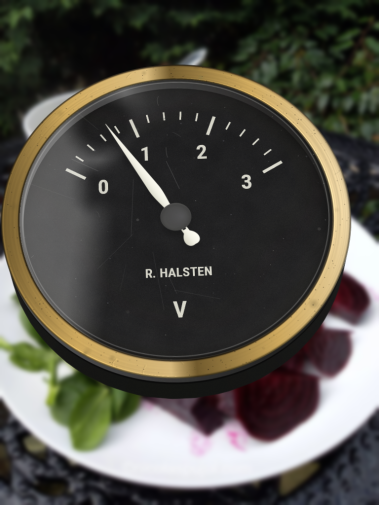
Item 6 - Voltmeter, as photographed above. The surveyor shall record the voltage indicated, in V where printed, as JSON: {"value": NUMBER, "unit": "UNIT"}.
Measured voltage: {"value": 0.7, "unit": "V"}
